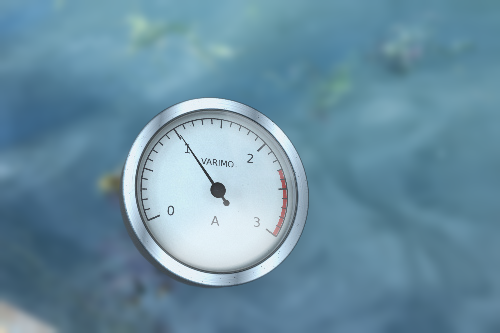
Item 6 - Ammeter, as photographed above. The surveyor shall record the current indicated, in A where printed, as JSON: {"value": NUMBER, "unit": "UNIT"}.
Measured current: {"value": 1, "unit": "A"}
